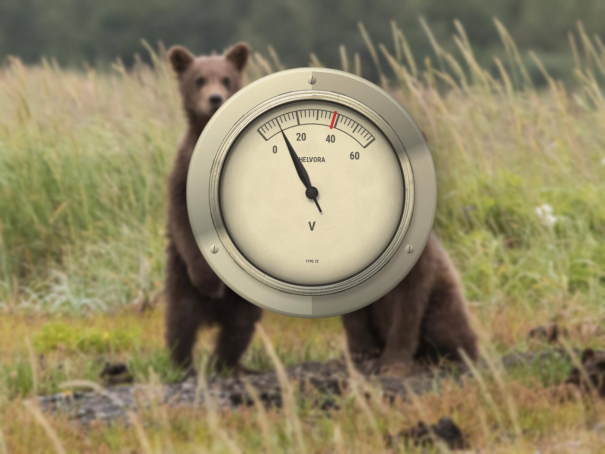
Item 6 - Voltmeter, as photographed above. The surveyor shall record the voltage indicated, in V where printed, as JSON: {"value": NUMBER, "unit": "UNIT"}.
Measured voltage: {"value": 10, "unit": "V"}
